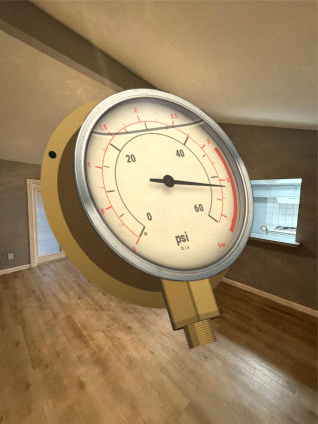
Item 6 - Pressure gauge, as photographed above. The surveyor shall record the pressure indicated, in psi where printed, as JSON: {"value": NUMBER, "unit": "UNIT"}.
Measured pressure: {"value": 52.5, "unit": "psi"}
